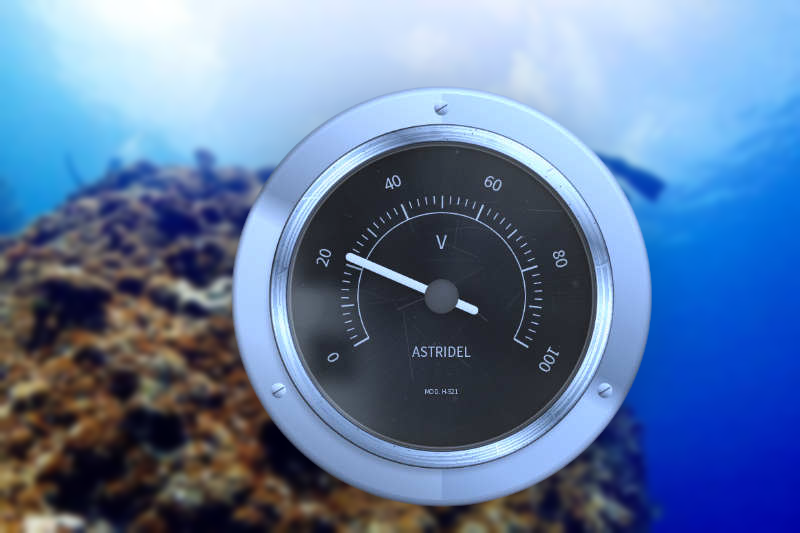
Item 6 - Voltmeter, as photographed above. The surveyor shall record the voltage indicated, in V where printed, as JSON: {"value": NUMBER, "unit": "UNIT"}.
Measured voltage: {"value": 22, "unit": "V"}
